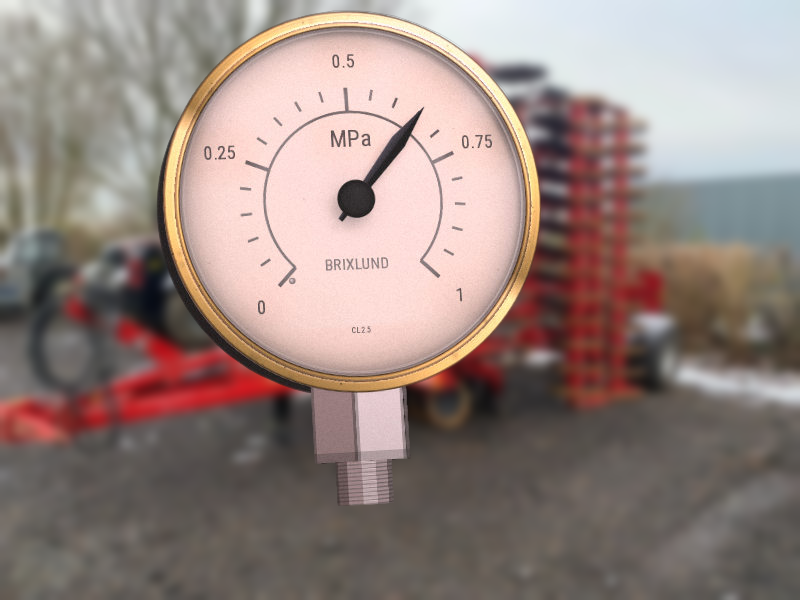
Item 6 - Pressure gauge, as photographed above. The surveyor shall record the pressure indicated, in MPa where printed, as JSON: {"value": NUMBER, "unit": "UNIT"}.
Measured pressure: {"value": 0.65, "unit": "MPa"}
